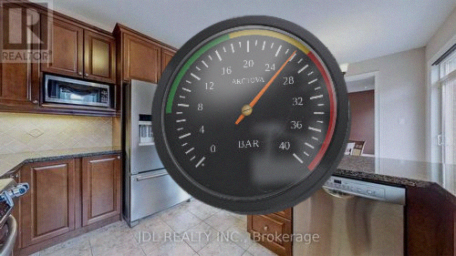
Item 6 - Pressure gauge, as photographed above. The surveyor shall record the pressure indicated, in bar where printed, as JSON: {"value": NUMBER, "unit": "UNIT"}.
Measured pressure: {"value": 26, "unit": "bar"}
